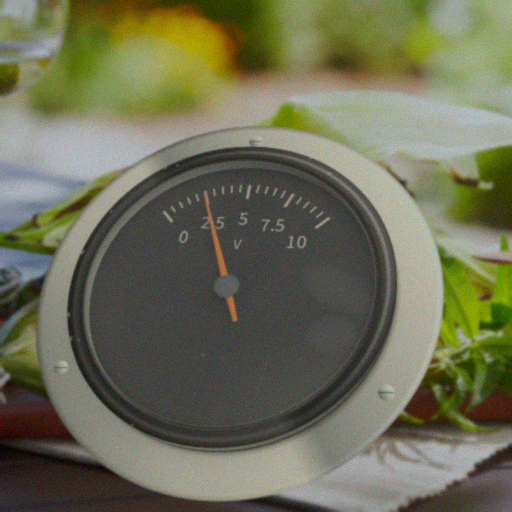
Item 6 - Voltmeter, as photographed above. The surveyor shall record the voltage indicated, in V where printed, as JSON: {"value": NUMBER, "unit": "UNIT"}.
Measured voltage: {"value": 2.5, "unit": "V"}
